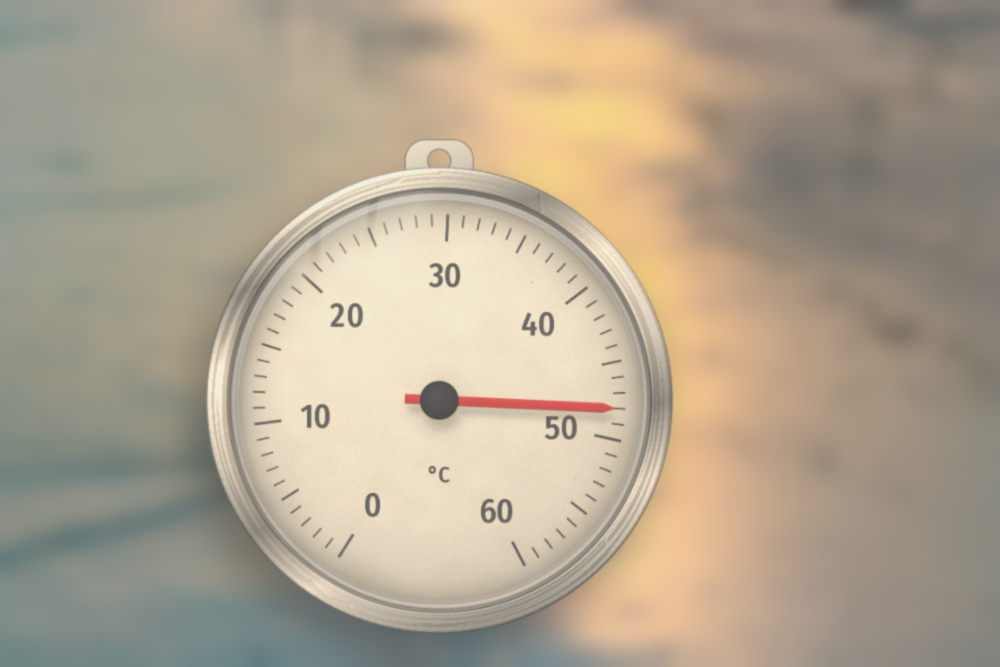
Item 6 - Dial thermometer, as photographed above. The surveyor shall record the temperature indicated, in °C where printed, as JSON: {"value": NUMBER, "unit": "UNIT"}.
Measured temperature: {"value": 48, "unit": "°C"}
